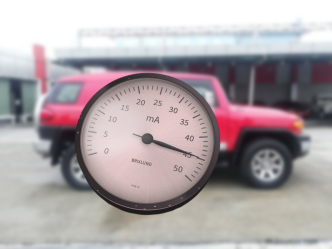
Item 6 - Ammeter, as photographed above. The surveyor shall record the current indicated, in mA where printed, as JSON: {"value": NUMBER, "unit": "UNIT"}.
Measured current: {"value": 45, "unit": "mA"}
